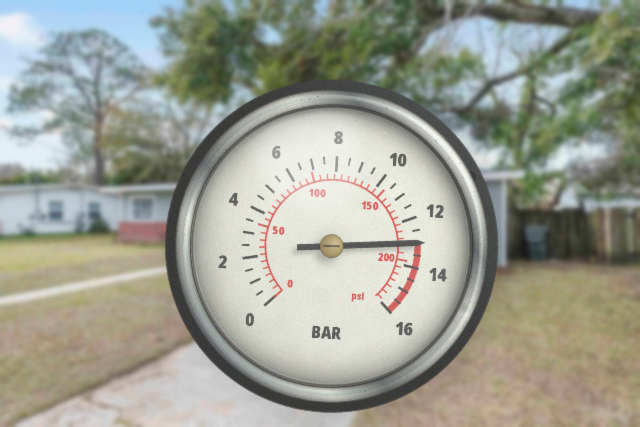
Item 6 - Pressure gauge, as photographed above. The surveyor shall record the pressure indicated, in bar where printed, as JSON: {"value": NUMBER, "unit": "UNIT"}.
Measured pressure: {"value": 13, "unit": "bar"}
